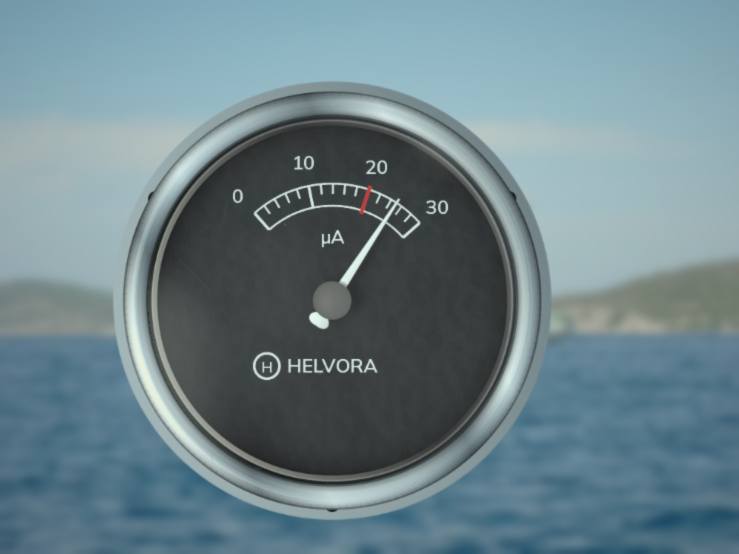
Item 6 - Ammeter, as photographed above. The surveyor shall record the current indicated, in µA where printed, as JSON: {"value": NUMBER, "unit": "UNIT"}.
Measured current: {"value": 25, "unit": "µA"}
